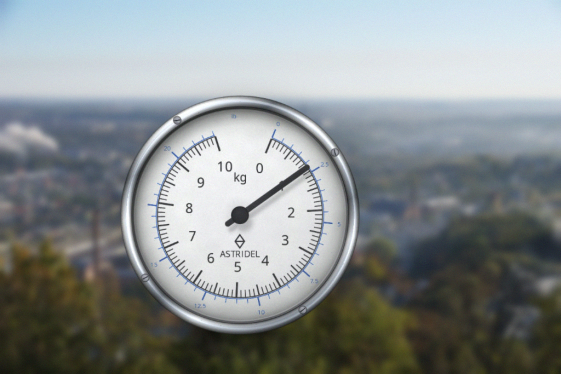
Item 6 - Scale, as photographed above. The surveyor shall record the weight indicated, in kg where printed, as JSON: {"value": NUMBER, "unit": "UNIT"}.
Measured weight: {"value": 1, "unit": "kg"}
